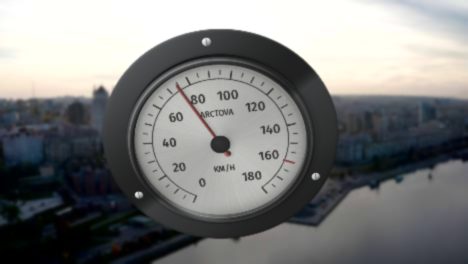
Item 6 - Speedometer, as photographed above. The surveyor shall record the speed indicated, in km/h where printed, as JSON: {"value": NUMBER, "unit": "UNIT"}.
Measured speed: {"value": 75, "unit": "km/h"}
